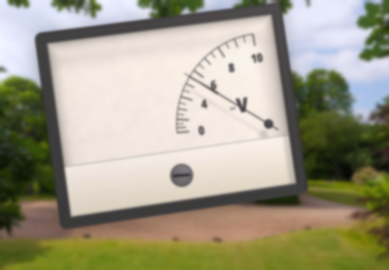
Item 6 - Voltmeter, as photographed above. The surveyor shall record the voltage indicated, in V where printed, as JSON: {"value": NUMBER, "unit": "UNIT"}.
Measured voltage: {"value": 5.5, "unit": "V"}
